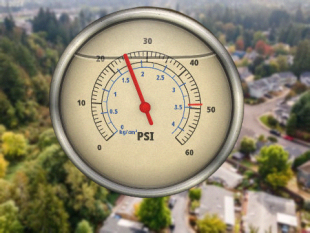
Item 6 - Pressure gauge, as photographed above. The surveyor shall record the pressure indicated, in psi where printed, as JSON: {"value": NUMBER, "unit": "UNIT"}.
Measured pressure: {"value": 25, "unit": "psi"}
